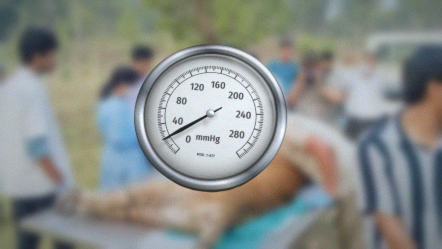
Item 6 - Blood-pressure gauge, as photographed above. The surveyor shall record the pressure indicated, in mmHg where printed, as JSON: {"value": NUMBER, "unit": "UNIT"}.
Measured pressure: {"value": 20, "unit": "mmHg"}
